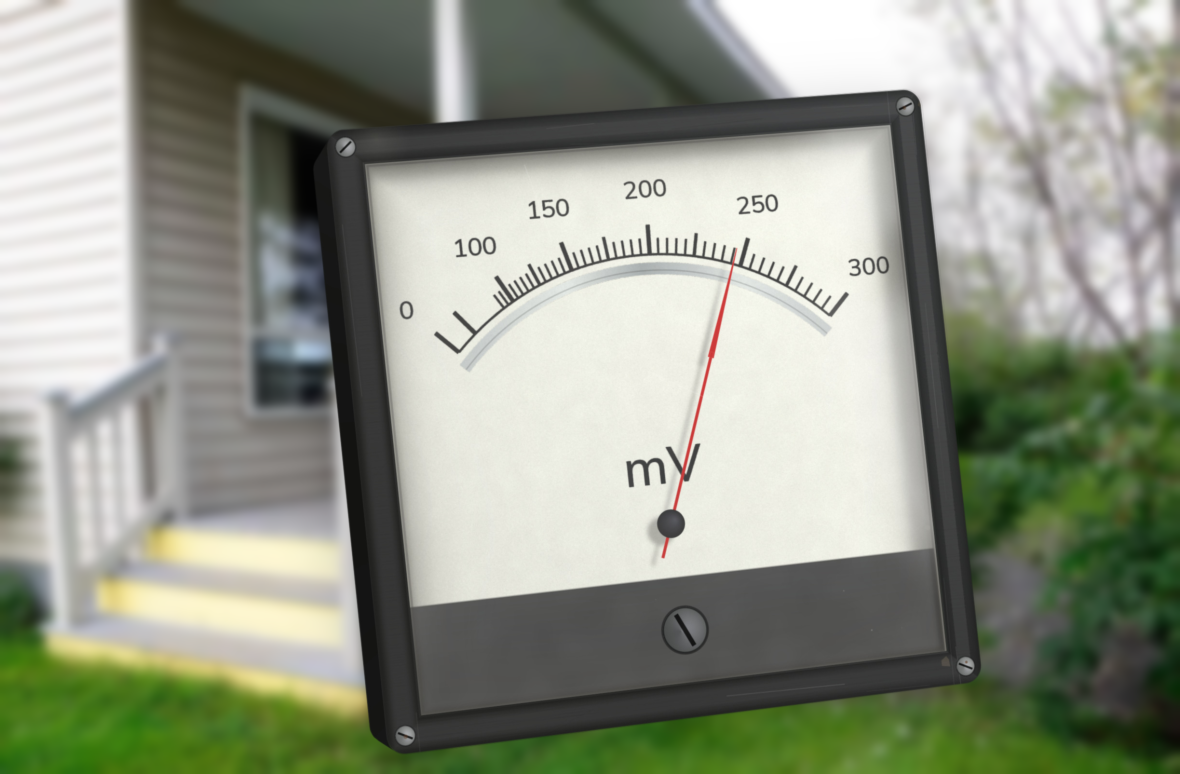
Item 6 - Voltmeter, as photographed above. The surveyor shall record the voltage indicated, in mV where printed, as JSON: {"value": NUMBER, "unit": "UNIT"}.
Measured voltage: {"value": 245, "unit": "mV"}
